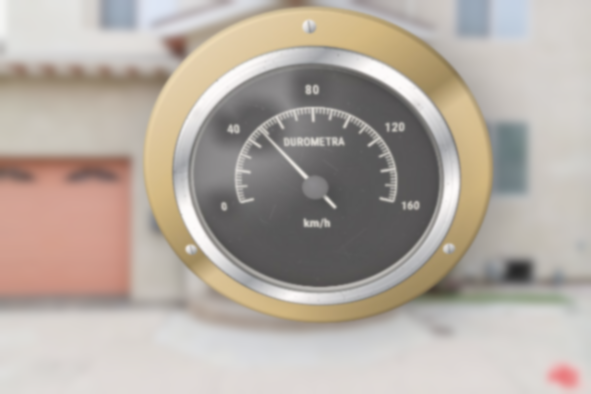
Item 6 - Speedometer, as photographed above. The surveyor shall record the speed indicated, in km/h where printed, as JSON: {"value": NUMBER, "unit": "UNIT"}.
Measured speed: {"value": 50, "unit": "km/h"}
